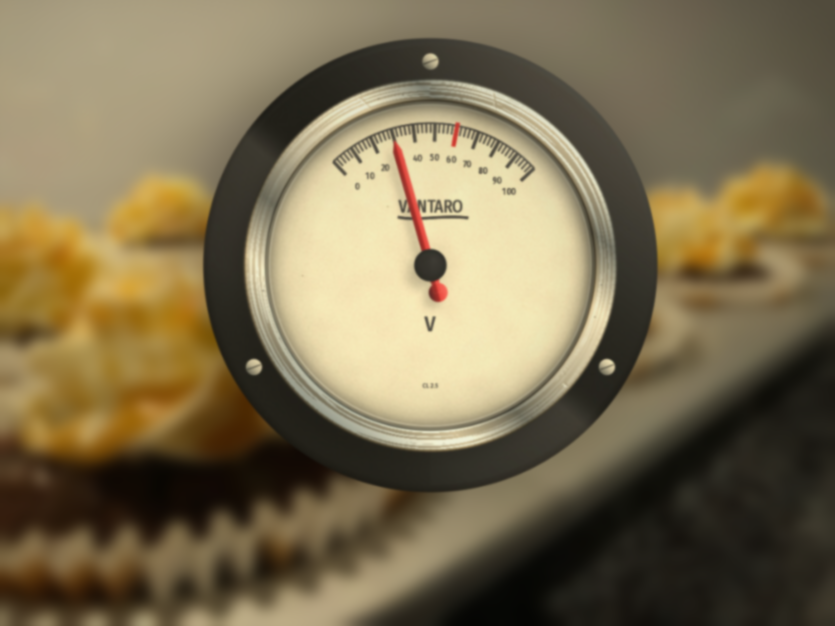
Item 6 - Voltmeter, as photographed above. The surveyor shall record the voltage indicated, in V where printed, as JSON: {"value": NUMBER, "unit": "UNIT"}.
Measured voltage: {"value": 30, "unit": "V"}
